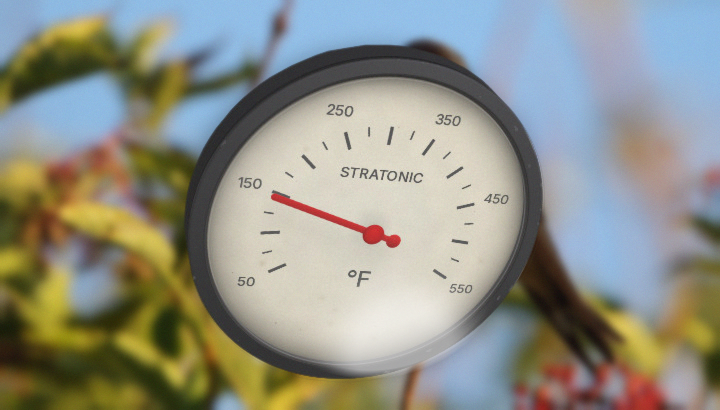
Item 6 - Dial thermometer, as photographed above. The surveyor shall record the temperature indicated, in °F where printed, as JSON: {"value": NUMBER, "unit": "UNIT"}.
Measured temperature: {"value": 150, "unit": "°F"}
